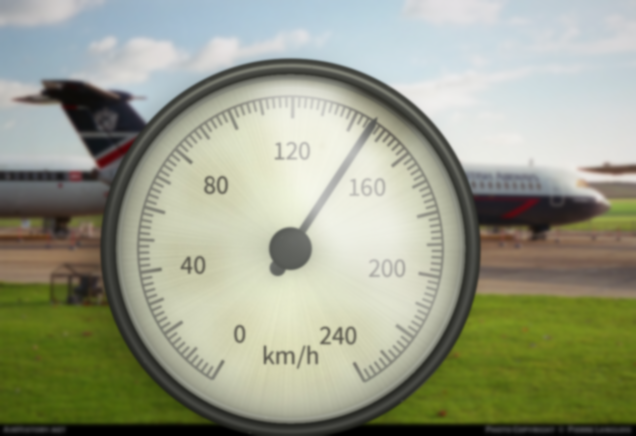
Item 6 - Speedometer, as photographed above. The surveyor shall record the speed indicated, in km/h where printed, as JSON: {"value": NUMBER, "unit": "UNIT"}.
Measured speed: {"value": 146, "unit": "km/h"}
